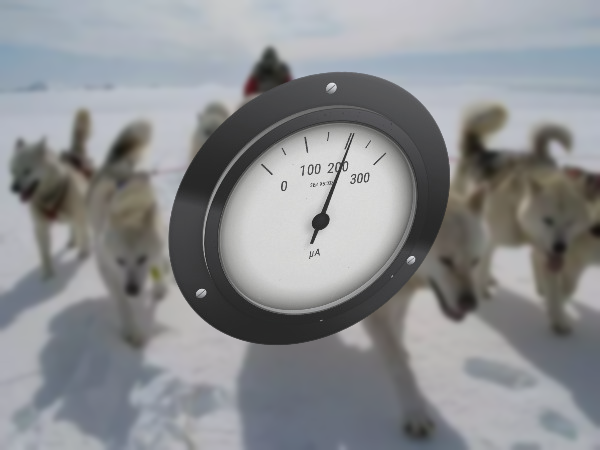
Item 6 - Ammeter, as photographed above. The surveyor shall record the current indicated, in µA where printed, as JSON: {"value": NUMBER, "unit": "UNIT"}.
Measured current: {"value": 200, "unit": "µA"}
